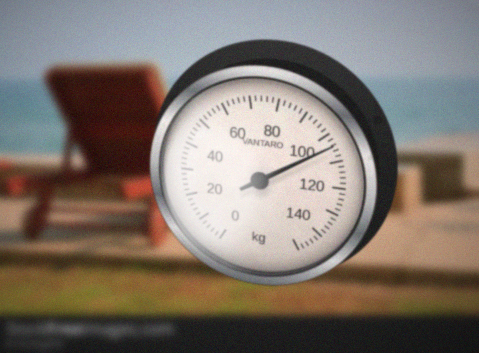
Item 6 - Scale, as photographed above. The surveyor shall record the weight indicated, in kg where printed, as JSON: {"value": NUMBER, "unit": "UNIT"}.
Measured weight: {"value": 104, "unit": "kg"}
